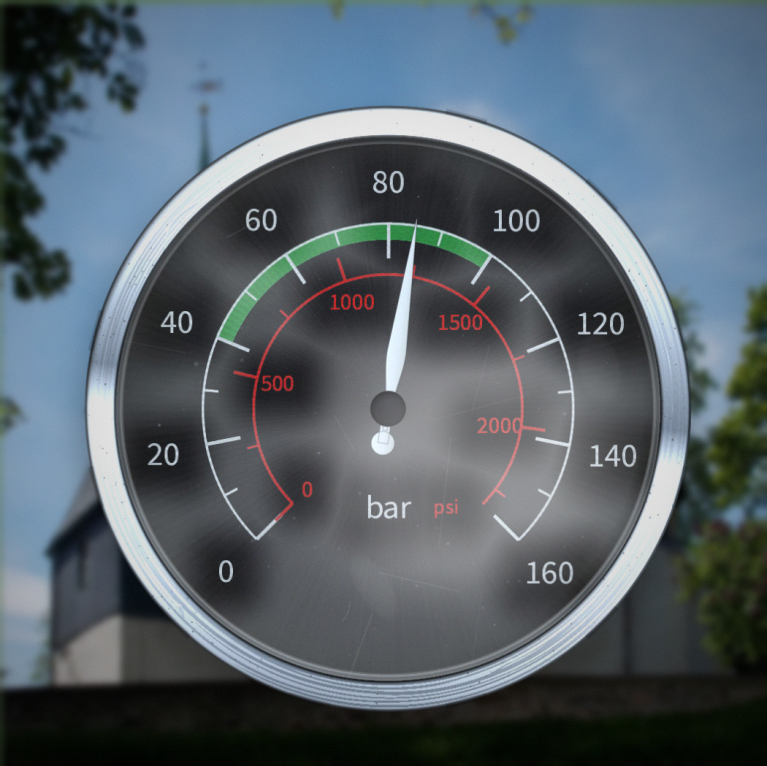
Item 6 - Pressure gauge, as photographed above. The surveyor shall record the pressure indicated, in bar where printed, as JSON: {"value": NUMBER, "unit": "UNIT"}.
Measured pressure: {"value": 85, "unit": "bar"}
